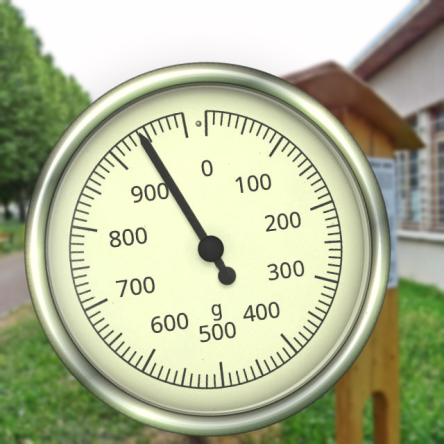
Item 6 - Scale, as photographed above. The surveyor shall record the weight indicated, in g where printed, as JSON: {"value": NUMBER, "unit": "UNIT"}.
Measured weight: {"value": 940, "unit": "g"}
